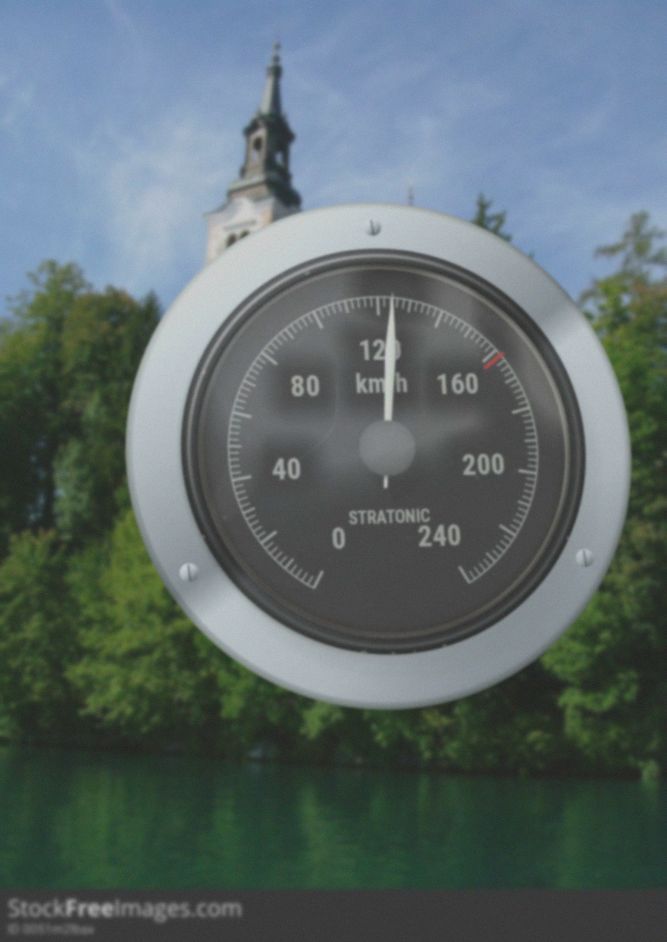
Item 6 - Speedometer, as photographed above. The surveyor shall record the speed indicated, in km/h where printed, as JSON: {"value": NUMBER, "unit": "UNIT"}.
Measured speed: {"value": 124, "unit": "km/h"}
